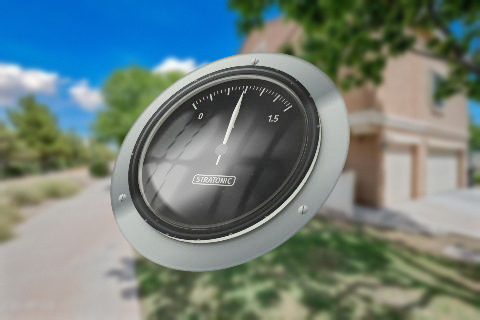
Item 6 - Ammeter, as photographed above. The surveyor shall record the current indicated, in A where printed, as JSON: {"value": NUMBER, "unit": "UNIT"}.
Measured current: {"value": 0.75, "unit": "A"}
